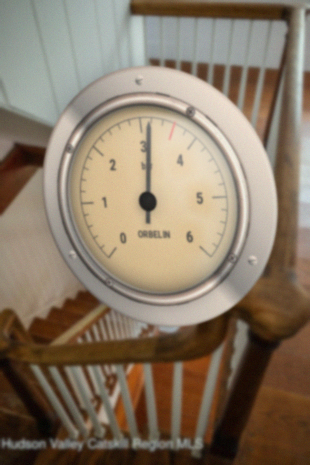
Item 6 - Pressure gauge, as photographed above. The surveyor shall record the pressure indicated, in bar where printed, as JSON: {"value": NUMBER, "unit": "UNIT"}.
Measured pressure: {"value": 3.2, "unit": "bar"}
